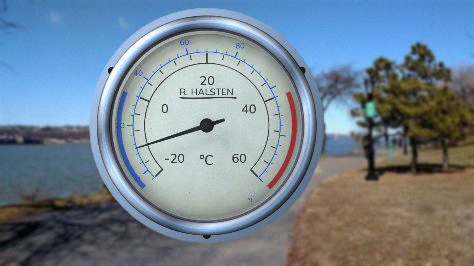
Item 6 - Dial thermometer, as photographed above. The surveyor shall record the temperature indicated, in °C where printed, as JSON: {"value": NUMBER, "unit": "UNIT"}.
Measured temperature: {"value": -12, "unit": "°C"}
